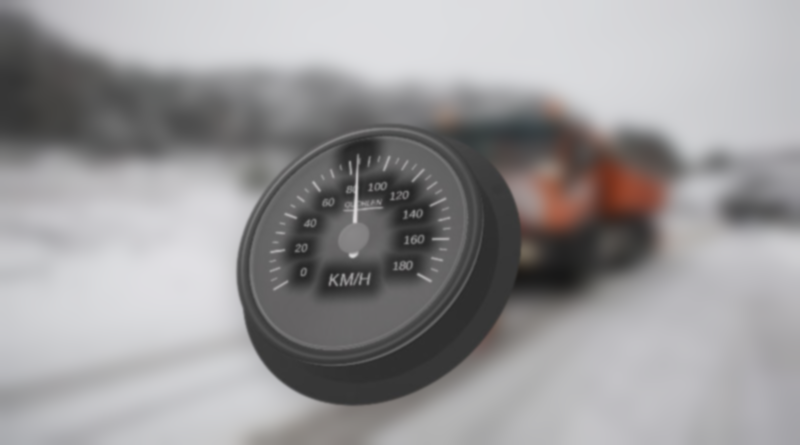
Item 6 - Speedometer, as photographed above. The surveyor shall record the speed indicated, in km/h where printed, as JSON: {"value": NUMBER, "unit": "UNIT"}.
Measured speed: {"value": 85, "unit": "km/h"}
